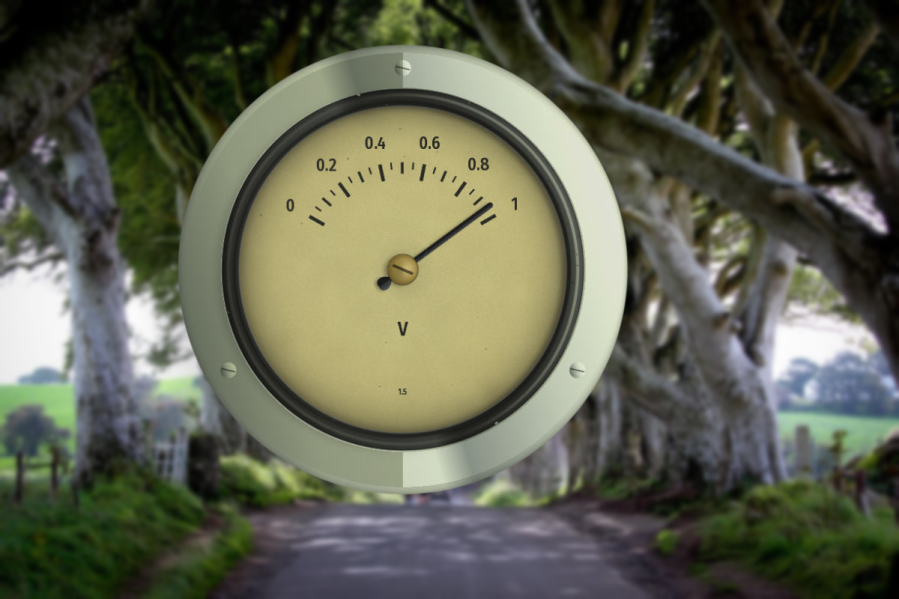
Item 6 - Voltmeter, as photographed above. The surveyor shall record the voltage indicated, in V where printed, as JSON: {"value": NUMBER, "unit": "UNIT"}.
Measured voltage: {"value": 0.95, "unit": "V"}
